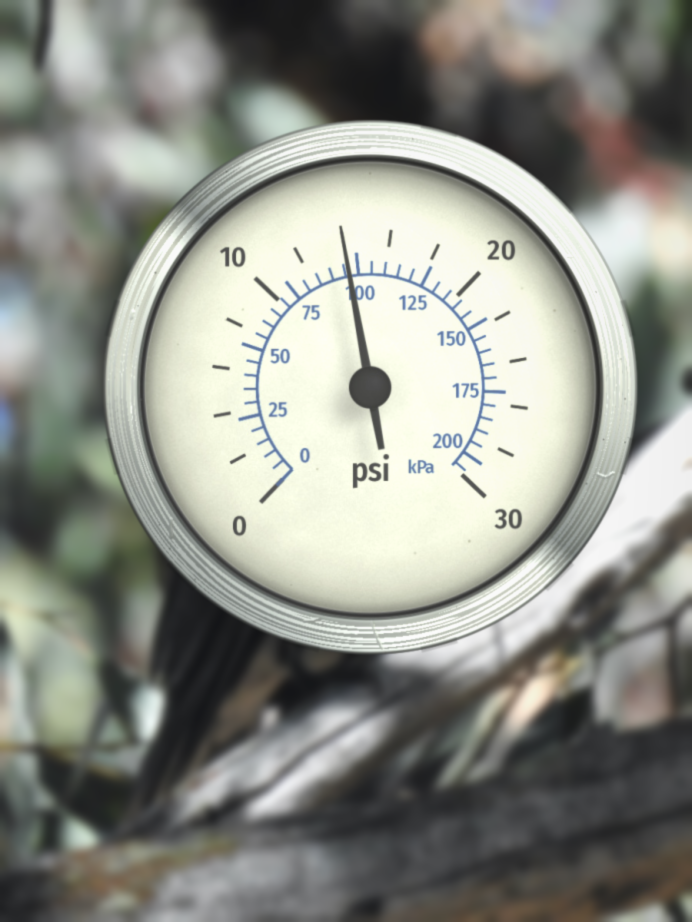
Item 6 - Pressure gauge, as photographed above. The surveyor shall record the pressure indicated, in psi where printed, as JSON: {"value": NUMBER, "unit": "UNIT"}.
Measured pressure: {"value": 14, "unit": "psi"}
